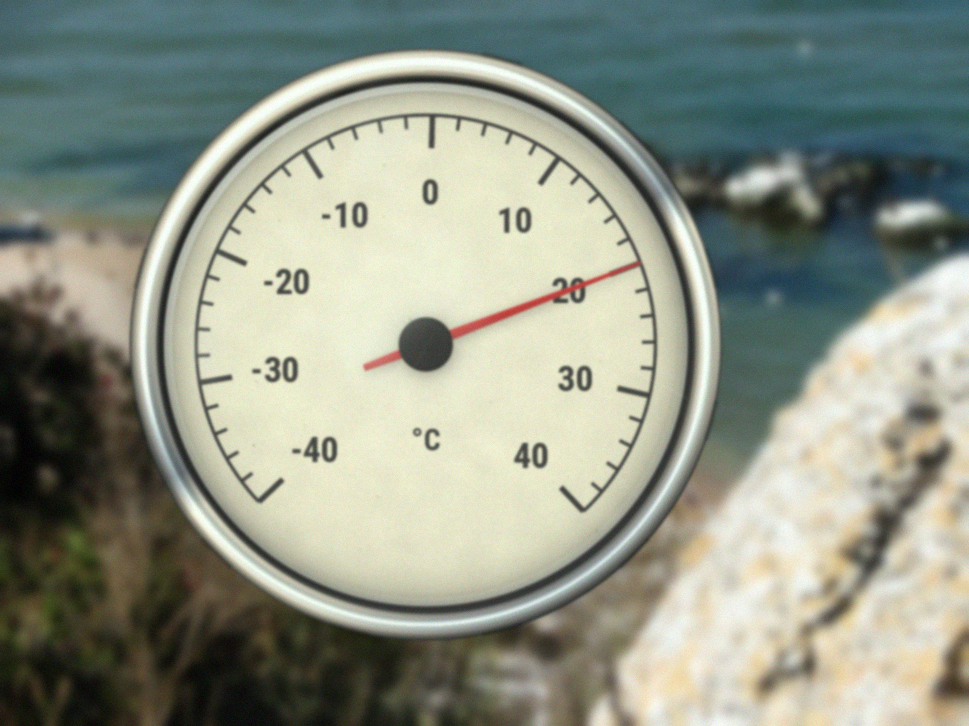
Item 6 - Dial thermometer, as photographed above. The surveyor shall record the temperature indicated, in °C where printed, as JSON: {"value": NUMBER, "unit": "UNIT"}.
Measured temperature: {"value": 20, "unit": "°C"}
